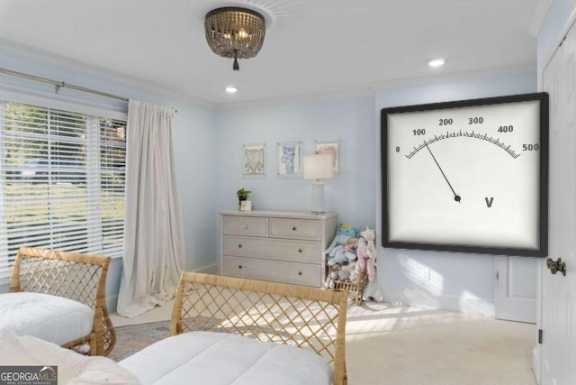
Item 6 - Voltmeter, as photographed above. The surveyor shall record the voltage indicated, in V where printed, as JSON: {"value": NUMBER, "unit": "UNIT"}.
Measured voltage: {"value": 100, "unit": "V"}
